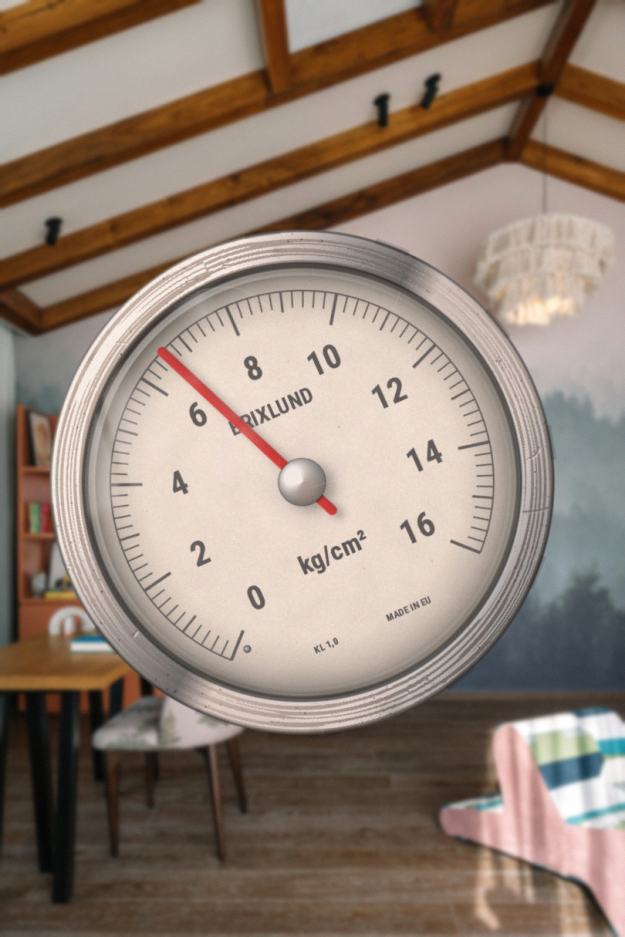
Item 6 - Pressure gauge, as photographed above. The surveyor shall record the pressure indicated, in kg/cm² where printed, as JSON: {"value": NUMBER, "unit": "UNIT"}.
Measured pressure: {"value": 6.6, "unit": "kg/cm²"}
